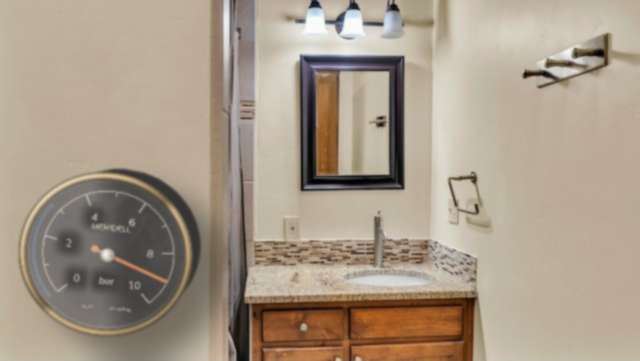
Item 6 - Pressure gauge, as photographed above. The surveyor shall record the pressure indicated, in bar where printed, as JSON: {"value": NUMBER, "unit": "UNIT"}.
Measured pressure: {"value": 9, "unit": "bar"}
